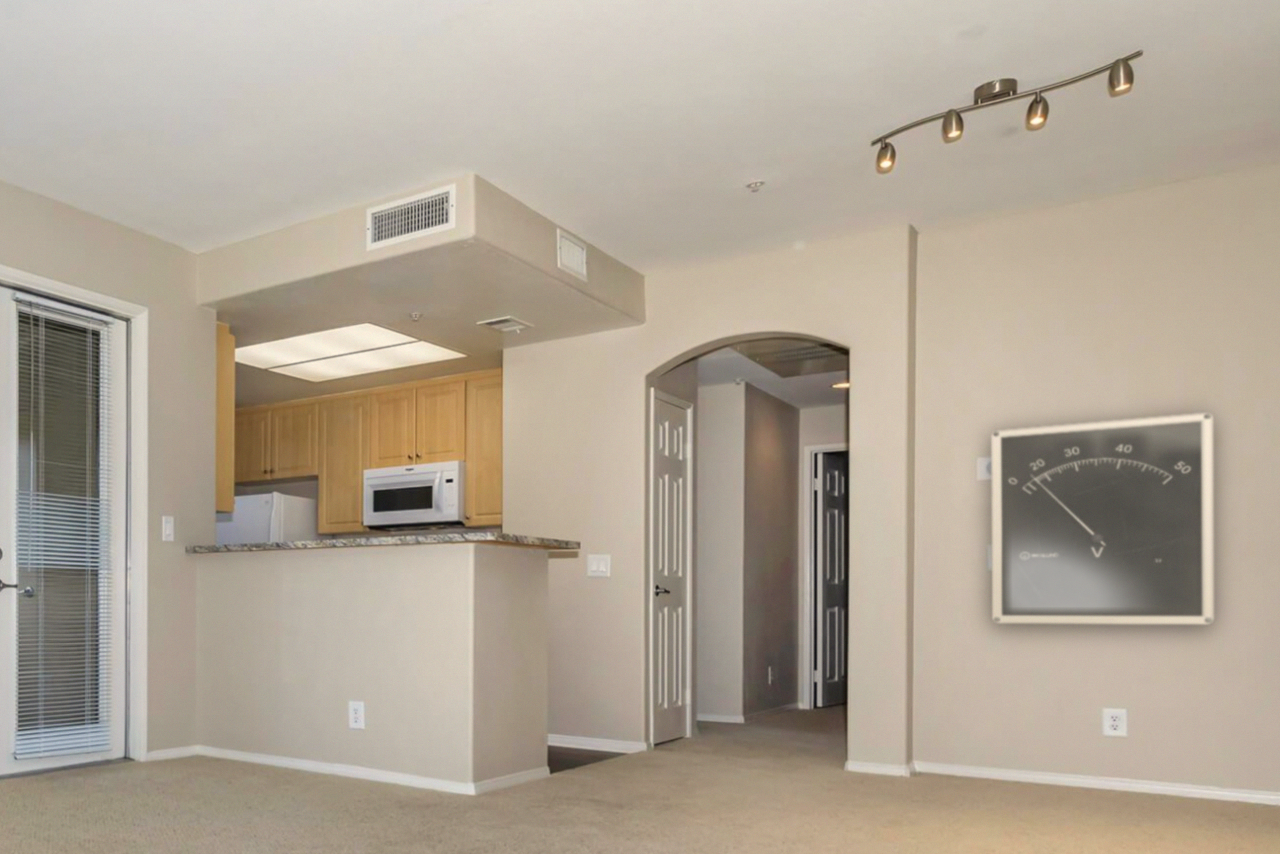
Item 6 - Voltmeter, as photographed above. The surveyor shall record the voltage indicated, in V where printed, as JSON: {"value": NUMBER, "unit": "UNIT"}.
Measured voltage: {"value": 15, "unit": "V"}
